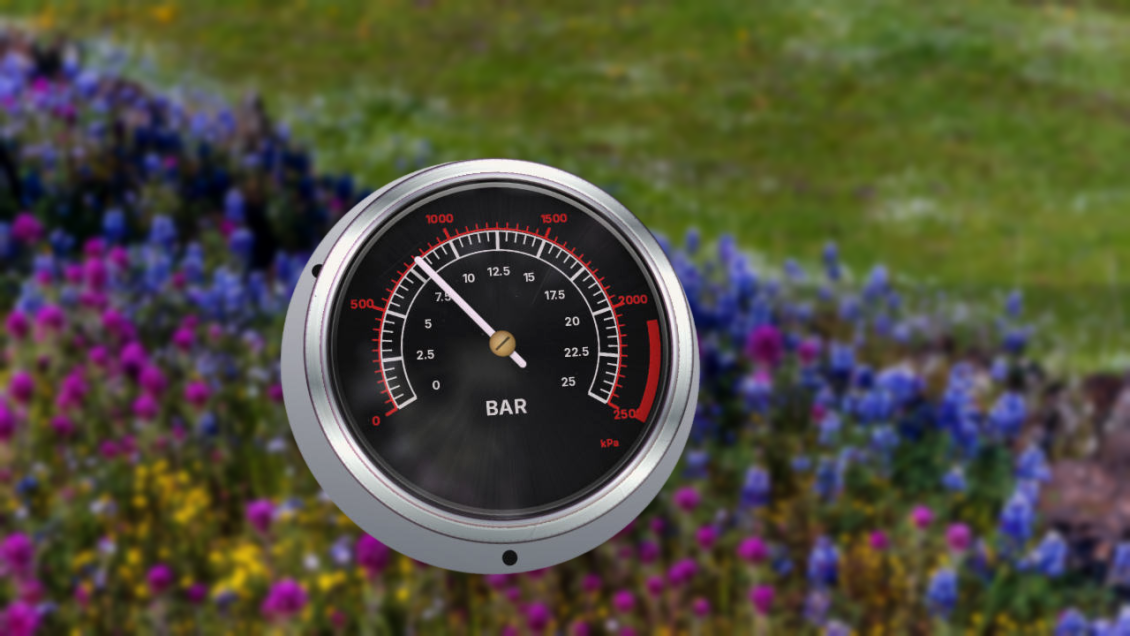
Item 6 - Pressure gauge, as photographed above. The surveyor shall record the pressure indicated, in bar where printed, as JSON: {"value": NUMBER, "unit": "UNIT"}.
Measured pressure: {"value": 8, "unit": "bar"}
